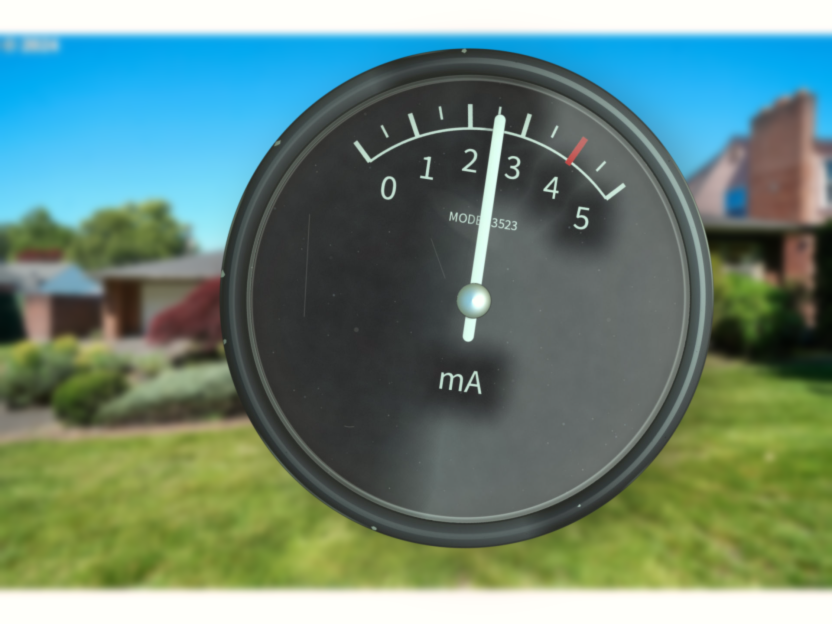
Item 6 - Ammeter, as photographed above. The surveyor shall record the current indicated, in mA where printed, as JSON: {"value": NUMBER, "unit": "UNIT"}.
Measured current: {"value": 2.5, "unit": "mA"}
